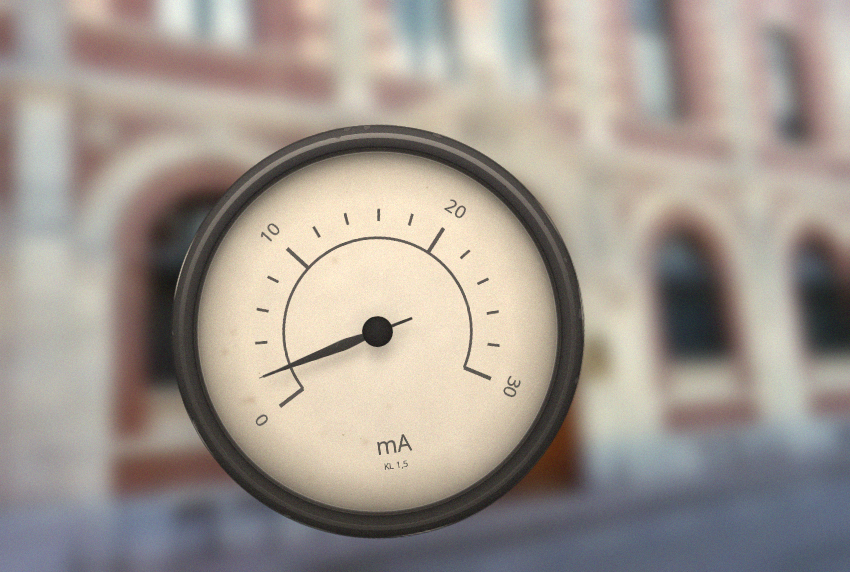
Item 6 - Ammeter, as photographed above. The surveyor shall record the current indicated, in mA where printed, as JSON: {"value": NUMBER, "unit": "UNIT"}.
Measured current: {"value": 2, "unit": "mA"}
